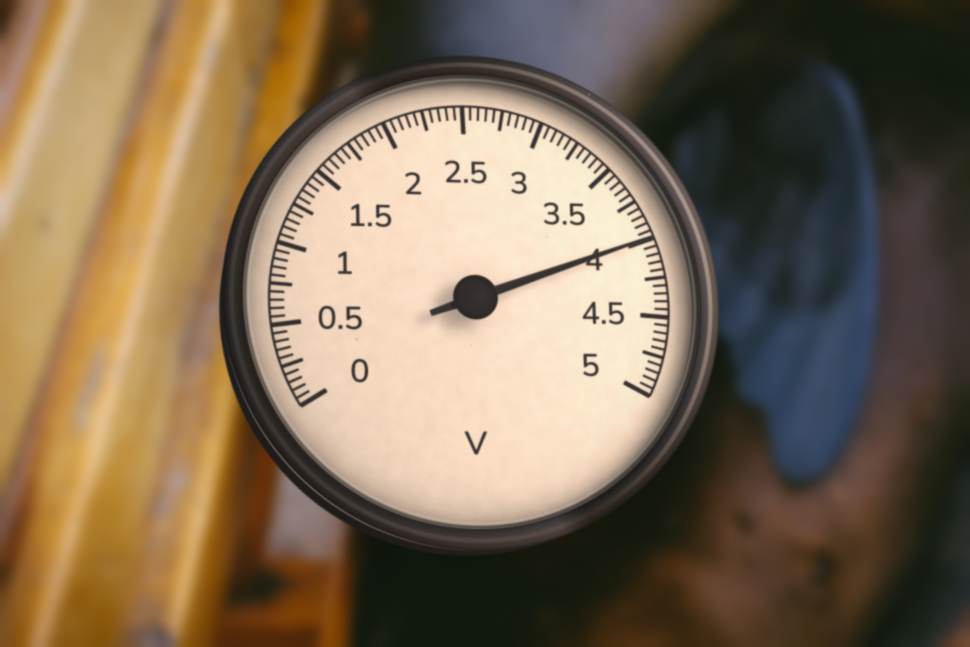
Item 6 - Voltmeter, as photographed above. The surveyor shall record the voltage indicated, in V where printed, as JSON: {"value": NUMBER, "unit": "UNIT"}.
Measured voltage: {"value": 4, "unit": "V"}
